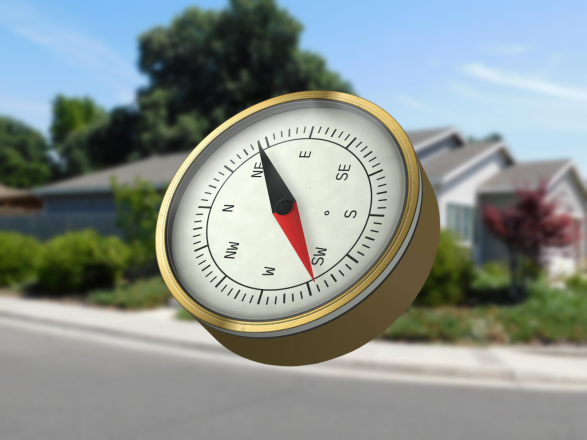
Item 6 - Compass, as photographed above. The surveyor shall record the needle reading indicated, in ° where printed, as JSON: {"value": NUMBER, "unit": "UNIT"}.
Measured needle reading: {"value": 235, "unit": "°"}
